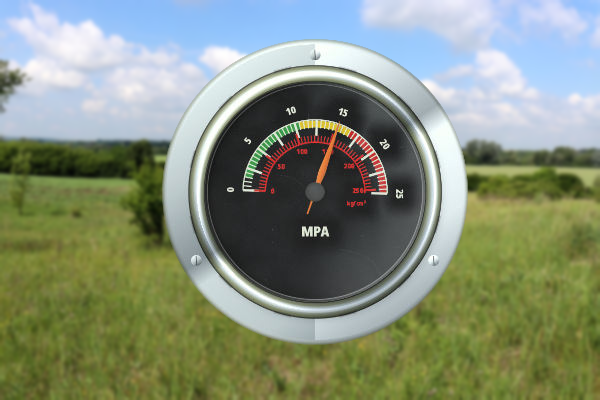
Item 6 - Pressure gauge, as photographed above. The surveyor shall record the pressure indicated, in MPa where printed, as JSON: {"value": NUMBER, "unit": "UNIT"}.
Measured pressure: {"value": 15, "unit": "MPa"}
